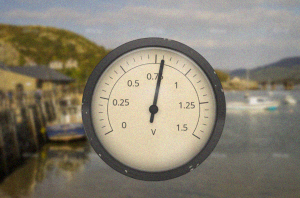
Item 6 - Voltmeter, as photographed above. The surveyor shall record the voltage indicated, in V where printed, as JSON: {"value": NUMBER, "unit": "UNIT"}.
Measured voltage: {"value": 0.8, "unit": "V"}
